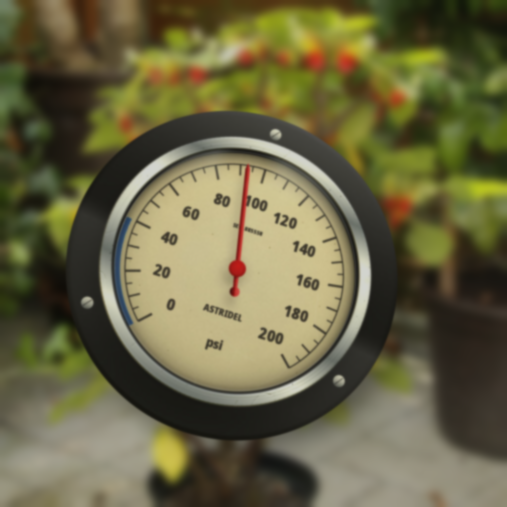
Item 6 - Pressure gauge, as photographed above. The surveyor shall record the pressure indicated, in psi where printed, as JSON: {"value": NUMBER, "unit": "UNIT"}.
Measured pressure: {"value": 92.5, "unit": "psi"}
